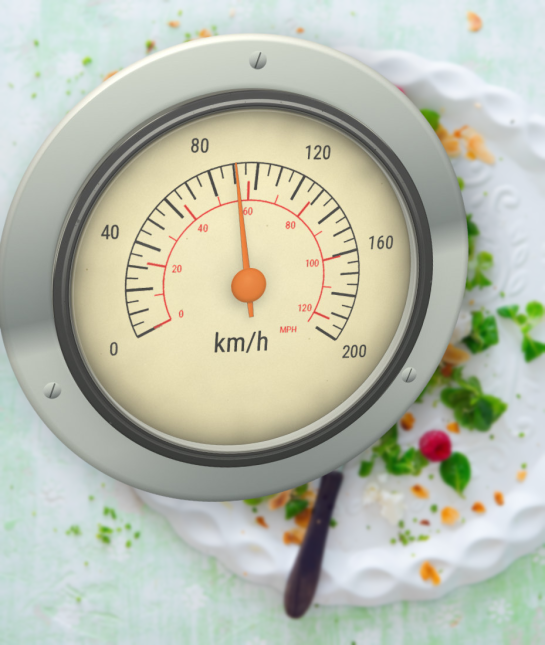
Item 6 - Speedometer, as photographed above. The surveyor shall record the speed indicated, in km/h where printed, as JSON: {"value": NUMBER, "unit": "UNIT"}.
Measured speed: {"value": 90, "unit": "km/h"}
